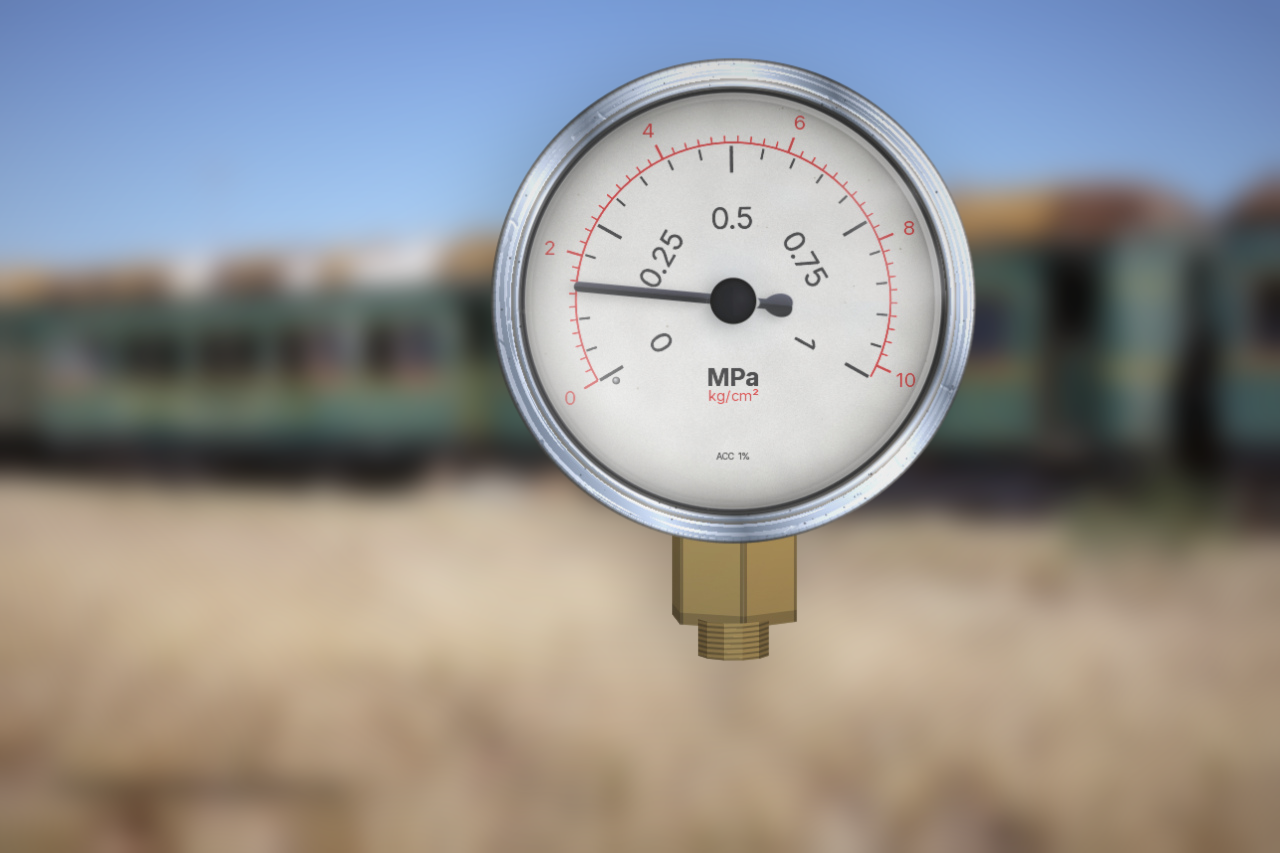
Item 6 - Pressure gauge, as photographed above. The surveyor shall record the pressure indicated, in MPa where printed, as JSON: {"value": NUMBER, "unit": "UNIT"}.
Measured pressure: {"value": 0.15, "unit": "MPa"}
